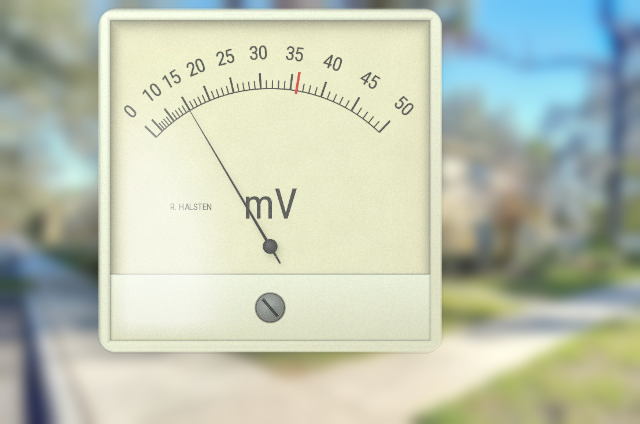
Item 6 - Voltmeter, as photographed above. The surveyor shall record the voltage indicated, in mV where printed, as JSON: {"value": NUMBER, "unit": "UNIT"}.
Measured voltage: {"value": 15, "unit": "mV"}
